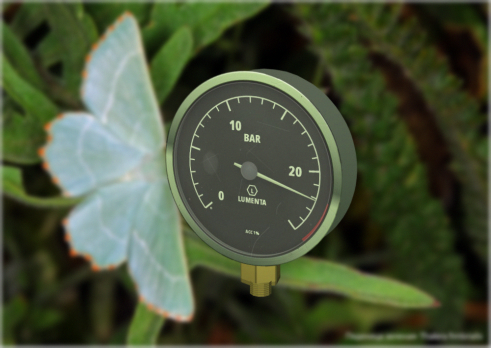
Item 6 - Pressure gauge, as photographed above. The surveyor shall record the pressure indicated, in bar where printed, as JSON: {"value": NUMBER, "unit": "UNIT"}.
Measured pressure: {"value": 22, "unit": "bar"}
